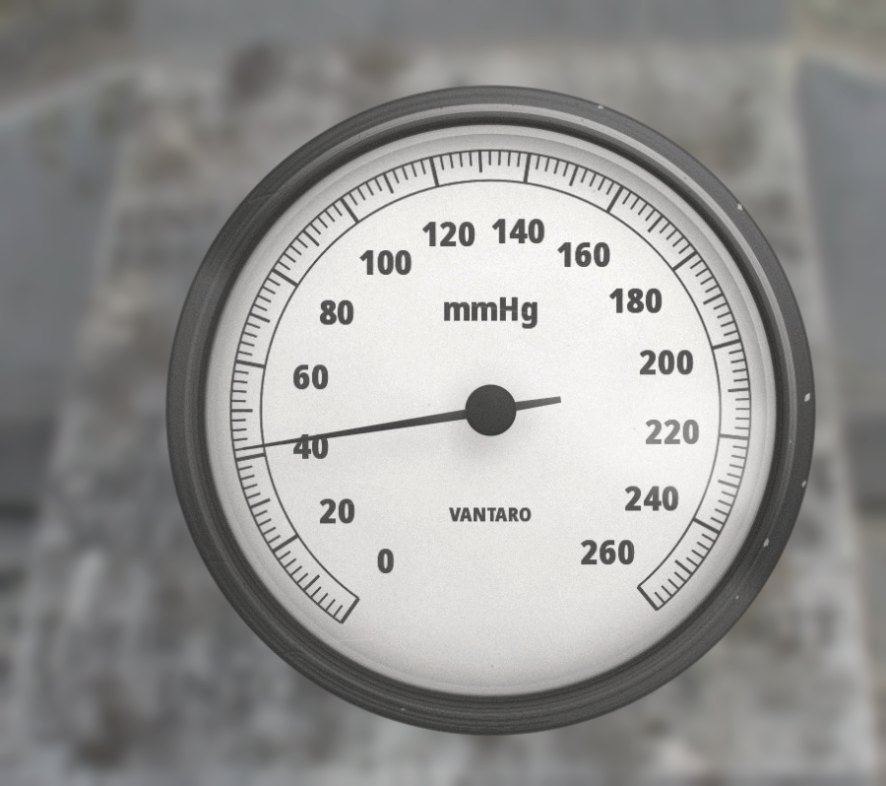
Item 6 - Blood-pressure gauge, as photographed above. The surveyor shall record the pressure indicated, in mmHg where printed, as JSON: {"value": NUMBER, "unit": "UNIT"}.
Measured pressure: {"value": 42, "unit": "mmHg"}
